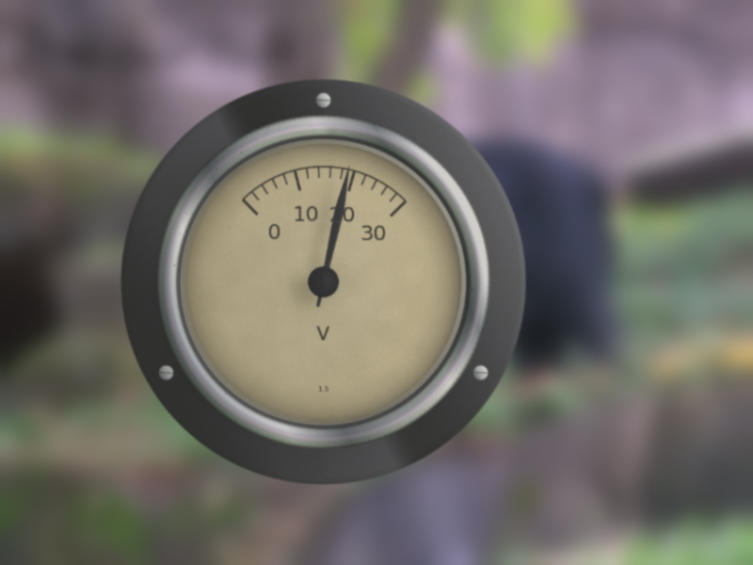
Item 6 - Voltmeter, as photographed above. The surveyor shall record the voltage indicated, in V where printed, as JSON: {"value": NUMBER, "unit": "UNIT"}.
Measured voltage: {"value": 19, "unit": "V"}
